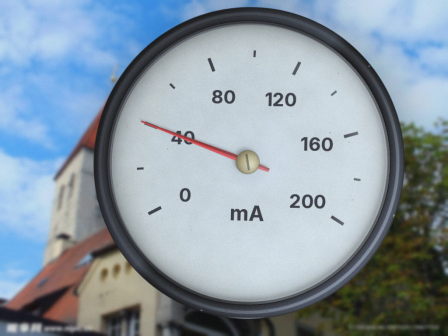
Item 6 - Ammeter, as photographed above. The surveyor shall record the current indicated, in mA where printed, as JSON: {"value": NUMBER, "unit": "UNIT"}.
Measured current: {"value": 40, "unit": "mA"}
